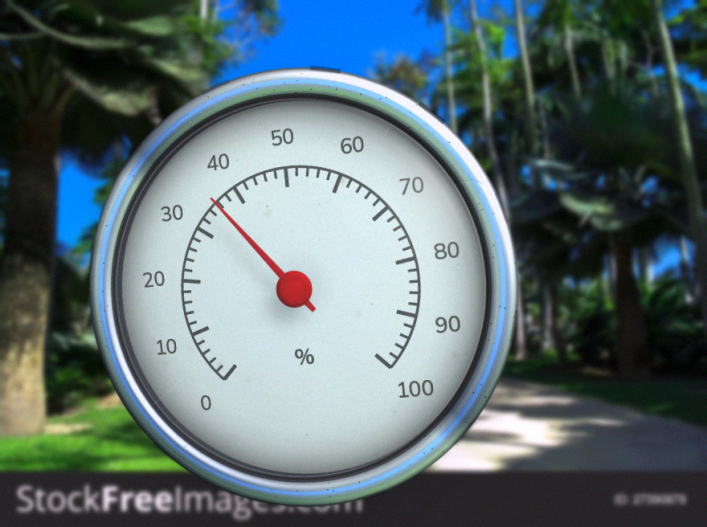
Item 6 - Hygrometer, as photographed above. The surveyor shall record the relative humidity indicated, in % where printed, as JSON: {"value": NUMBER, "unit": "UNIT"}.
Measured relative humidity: {"value": 36, "unit": "%"}
